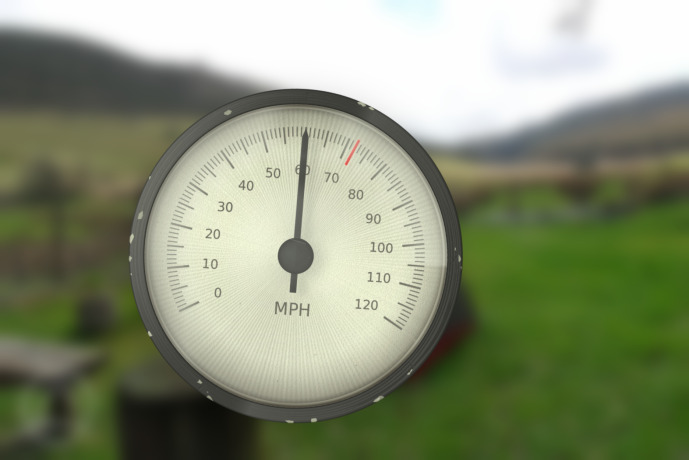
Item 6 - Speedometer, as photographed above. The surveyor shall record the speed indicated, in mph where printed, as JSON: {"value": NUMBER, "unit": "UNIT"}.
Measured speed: {"value": 60, "unit": "mph"}
